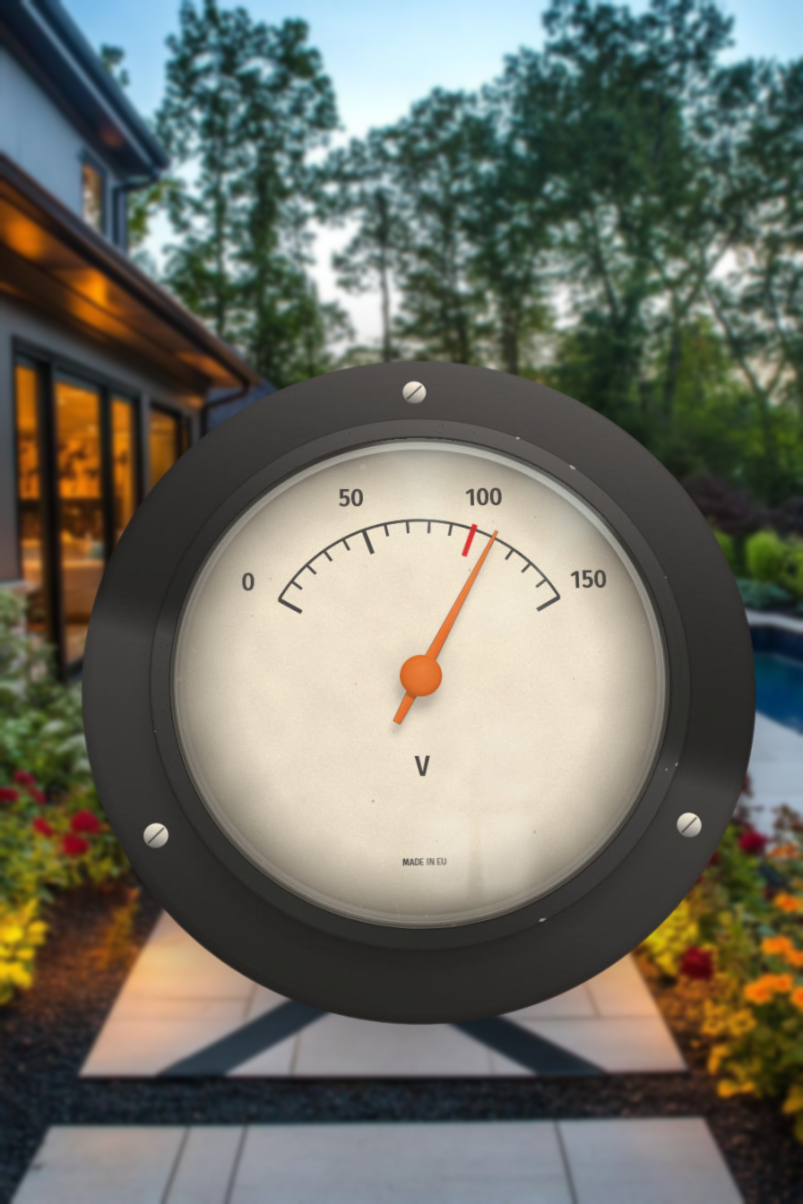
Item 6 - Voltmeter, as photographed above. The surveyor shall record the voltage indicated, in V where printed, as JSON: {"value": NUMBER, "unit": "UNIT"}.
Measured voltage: {"value": 110, "unit": "V"}
